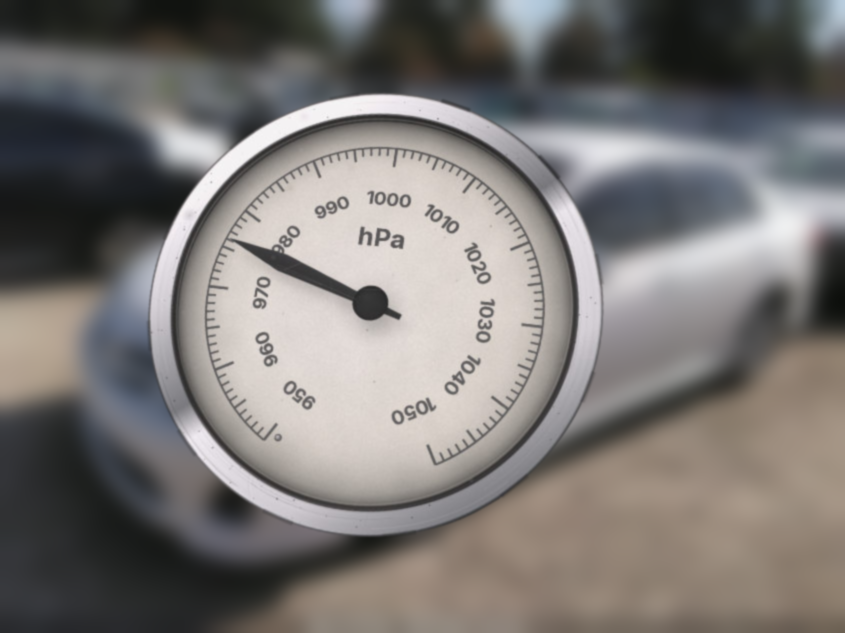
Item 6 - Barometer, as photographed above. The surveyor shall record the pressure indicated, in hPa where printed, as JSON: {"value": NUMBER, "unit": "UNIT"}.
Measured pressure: {"value": 976, "unit": "hPa"}
